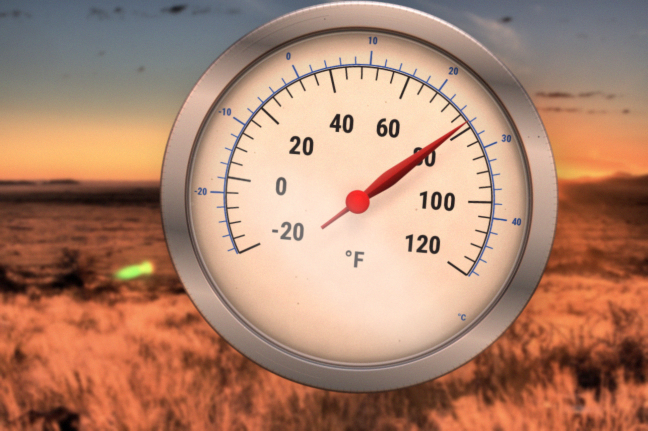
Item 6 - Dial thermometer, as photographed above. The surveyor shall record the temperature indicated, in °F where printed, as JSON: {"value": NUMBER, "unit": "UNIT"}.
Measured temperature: {"value": 78, "unit": "°F"}
